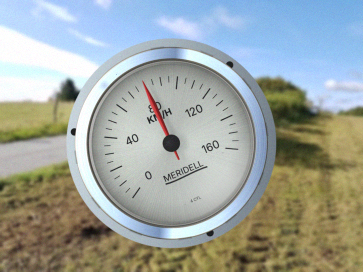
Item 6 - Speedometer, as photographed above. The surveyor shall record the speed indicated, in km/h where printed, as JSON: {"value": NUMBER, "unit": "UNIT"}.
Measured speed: {"value": 80, "unit": "km/h"}
